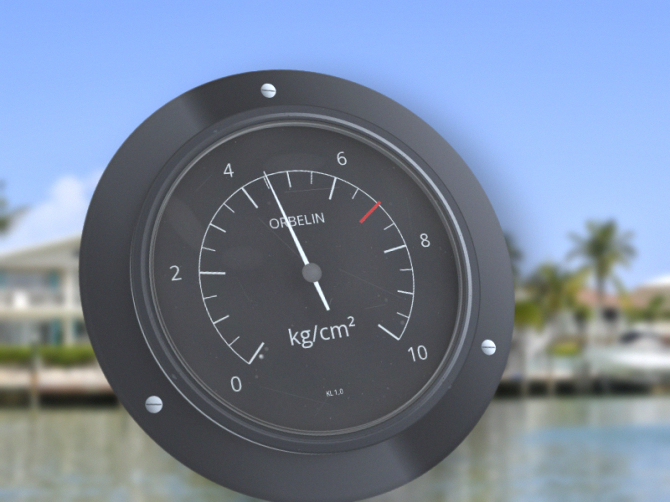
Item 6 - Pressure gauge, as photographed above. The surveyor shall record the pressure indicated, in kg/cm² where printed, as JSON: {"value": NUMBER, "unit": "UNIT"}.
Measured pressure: {"value": 4.5, "unit": "kg/cm²"}
